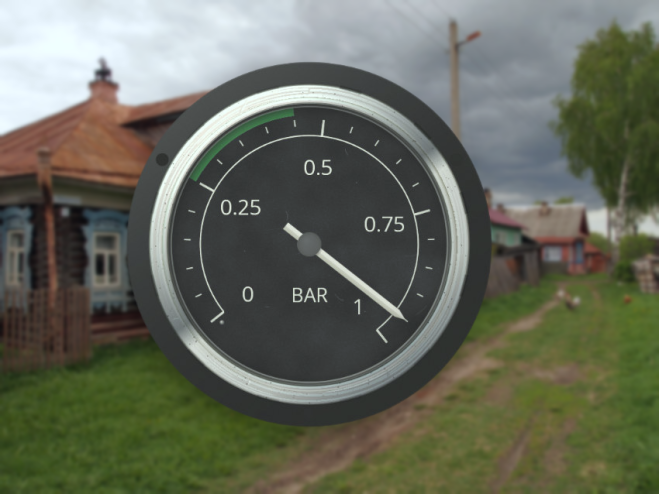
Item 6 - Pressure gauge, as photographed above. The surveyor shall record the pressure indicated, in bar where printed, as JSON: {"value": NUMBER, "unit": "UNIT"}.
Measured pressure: {"value": 0.95, "unit": "bar"}
